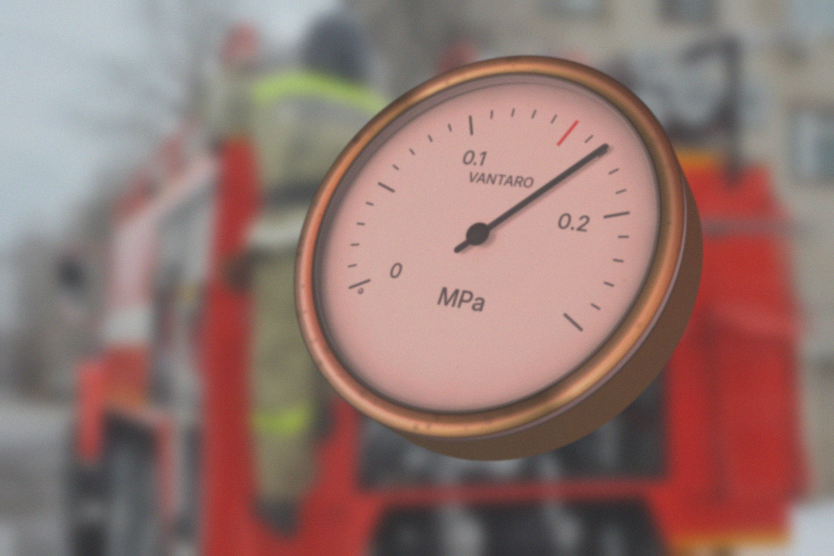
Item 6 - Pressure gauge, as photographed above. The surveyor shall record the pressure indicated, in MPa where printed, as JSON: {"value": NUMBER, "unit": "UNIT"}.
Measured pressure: {"value": 0.17, "unit": "MPa"}
